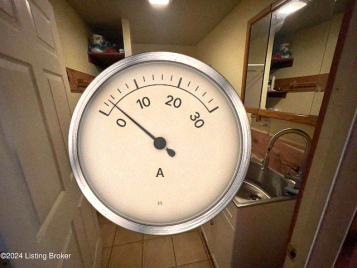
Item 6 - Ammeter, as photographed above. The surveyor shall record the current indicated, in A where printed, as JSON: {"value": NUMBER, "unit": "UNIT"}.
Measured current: {"value": 3, "unit": "A"}
